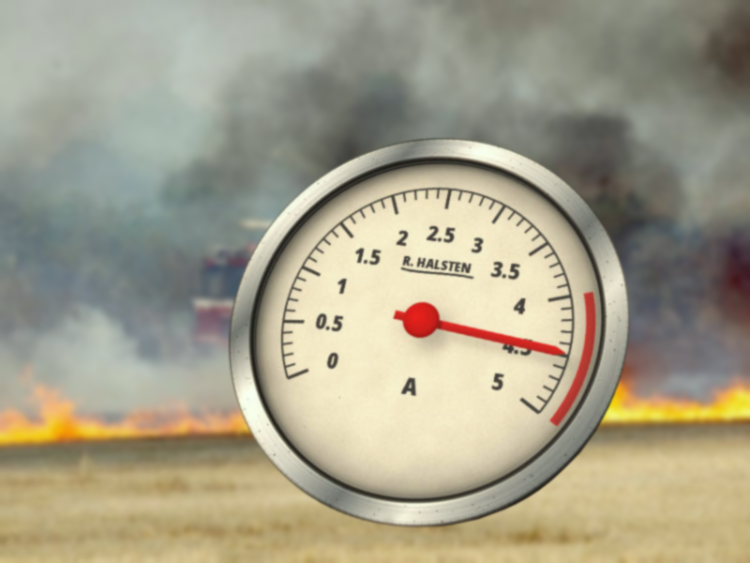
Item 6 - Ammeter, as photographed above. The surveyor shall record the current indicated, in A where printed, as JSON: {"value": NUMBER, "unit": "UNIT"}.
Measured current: {"value": 4.5, "unit": "A"}
